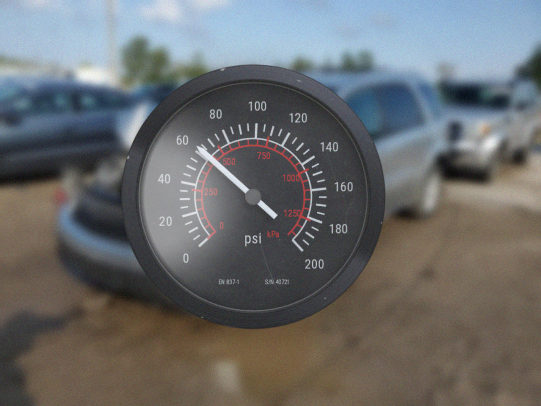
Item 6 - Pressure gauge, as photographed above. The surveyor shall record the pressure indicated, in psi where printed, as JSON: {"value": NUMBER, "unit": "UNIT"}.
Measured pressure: {"value": 62.5, "unit": "psi"}
